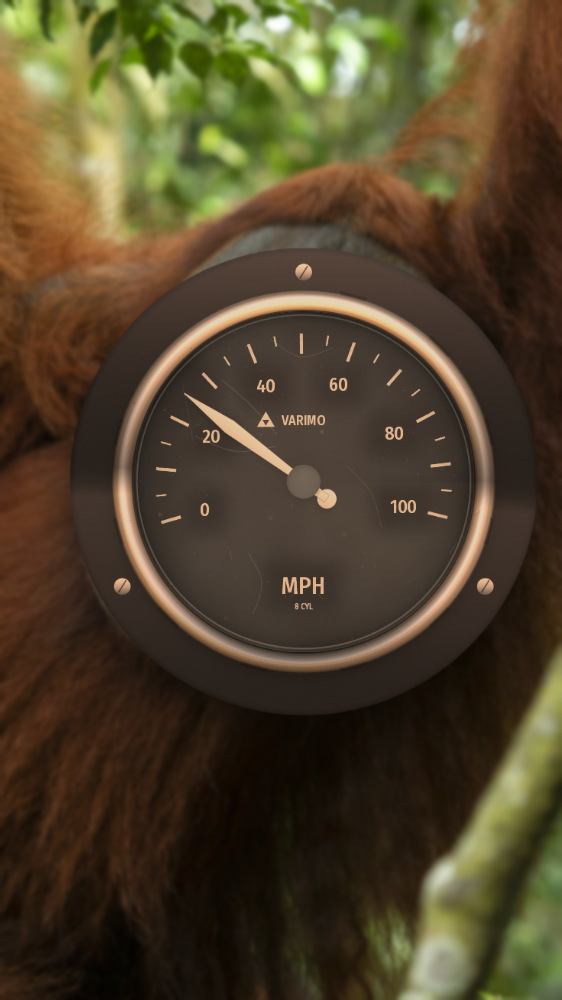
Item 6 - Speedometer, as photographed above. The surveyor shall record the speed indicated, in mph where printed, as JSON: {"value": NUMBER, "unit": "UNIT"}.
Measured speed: {"value": 25, "unit": "mph"}
